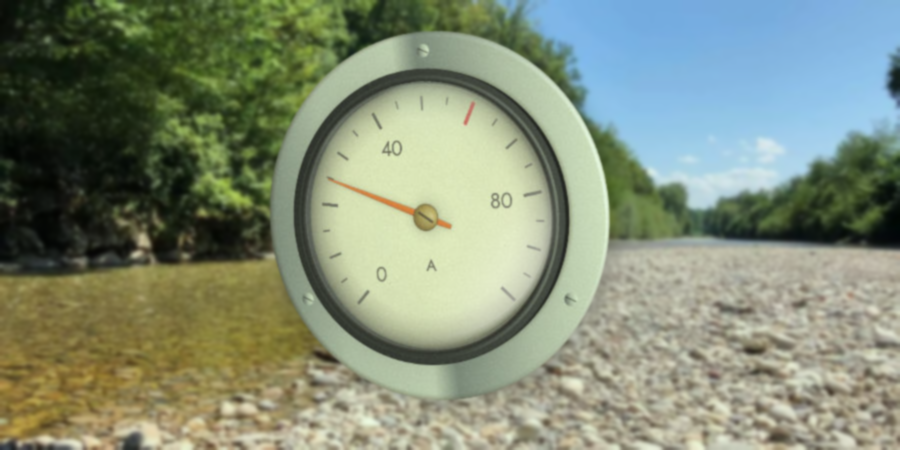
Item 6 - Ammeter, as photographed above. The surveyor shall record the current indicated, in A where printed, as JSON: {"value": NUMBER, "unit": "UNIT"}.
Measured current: {"value": 25, "unit": "A"}
